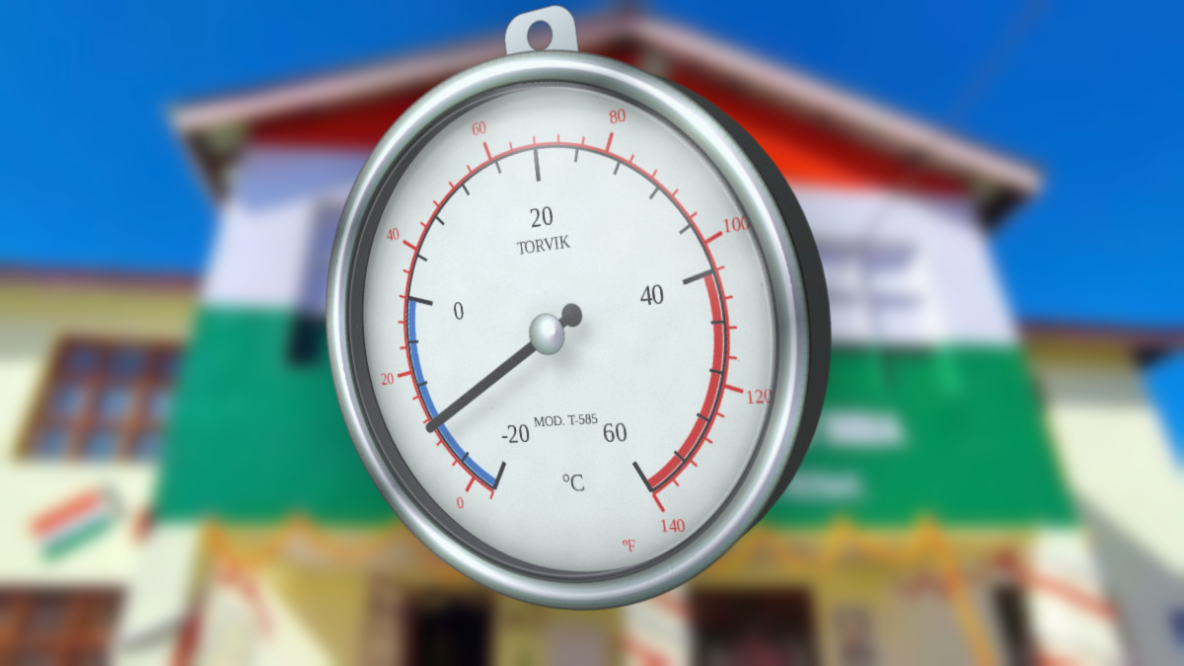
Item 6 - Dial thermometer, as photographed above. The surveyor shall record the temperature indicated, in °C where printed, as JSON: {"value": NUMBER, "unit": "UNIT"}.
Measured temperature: {"value": -12, "unit": "°C"}
